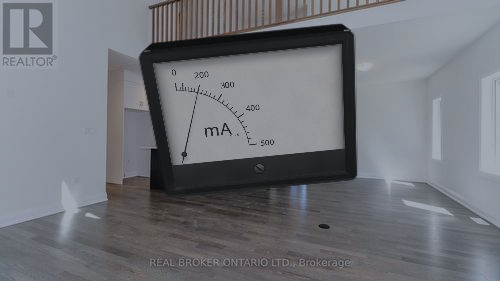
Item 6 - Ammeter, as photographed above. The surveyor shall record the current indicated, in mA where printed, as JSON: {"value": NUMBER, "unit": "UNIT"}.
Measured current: {"value": 200, "unit": "mA"}
